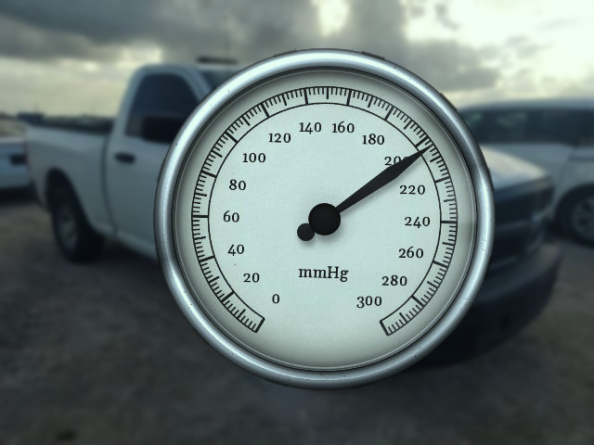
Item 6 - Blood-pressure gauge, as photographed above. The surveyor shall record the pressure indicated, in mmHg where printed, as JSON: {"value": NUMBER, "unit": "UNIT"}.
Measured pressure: {"value": 204, "unit": "mmHg"}
